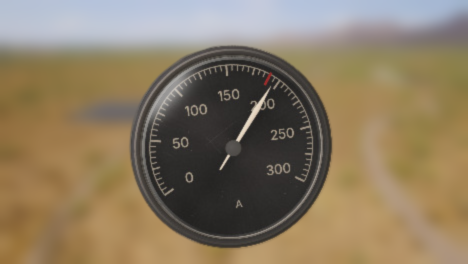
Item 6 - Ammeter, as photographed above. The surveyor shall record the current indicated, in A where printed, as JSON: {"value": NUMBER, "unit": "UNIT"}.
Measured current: {"value": 195, "unit": "A"}
